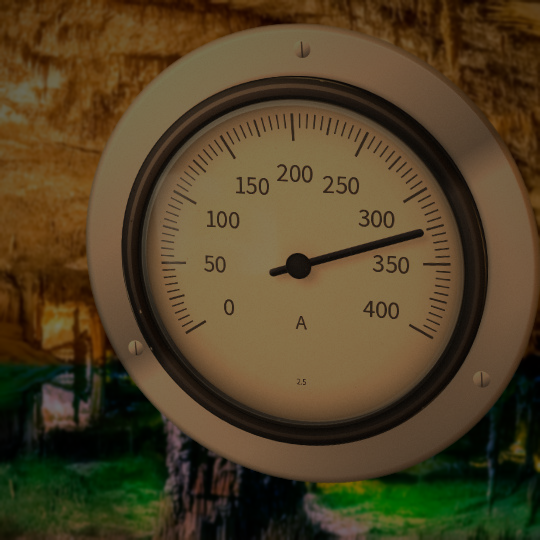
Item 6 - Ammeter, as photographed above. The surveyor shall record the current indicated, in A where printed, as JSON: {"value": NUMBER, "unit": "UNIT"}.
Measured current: {"value": 325, "unit": "A"}
